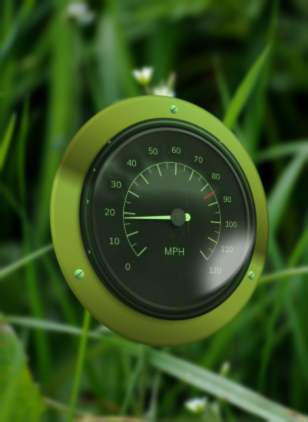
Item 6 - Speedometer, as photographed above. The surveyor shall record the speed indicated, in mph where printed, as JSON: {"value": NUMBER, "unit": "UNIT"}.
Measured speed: {"value": 17.5, "unit": "mph"}
